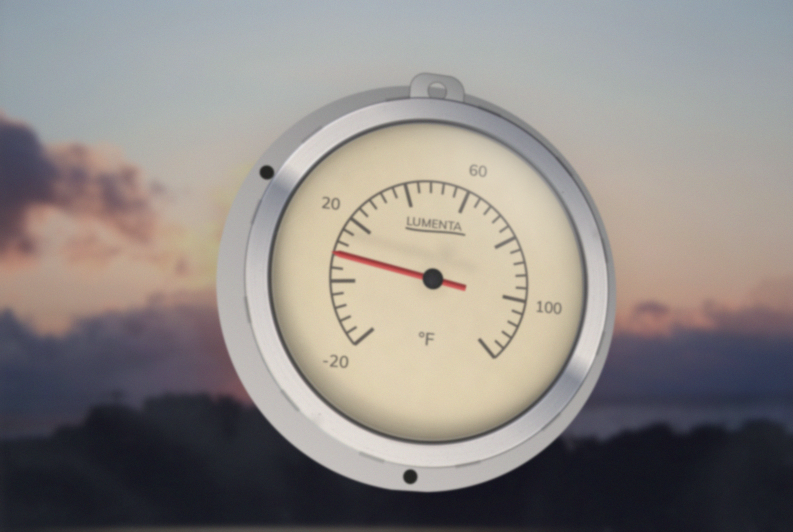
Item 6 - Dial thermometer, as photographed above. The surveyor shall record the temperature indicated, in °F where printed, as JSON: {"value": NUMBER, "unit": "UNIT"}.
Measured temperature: {"value": 8, "unit": "°F"}
